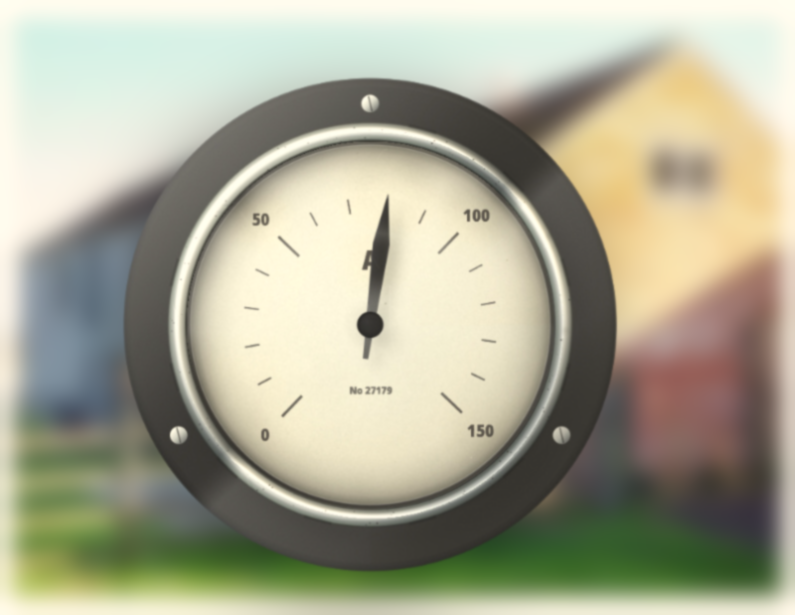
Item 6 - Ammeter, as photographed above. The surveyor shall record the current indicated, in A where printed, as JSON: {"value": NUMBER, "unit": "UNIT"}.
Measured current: {"value": 80, "unit": "A"}
